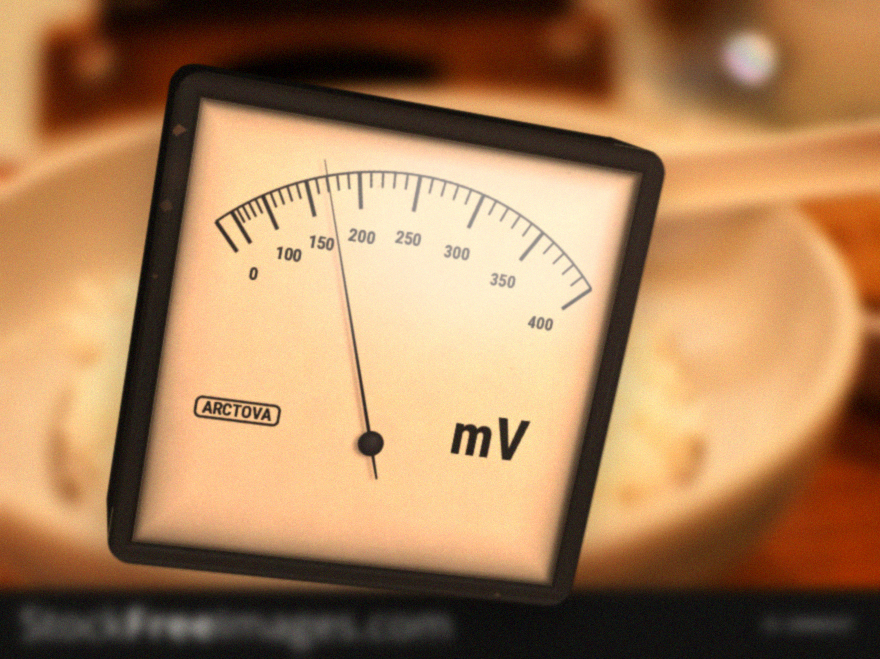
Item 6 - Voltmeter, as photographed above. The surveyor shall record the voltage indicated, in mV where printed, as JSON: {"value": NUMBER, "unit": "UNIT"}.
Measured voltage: {"value": 170, "unit": "mV"}
